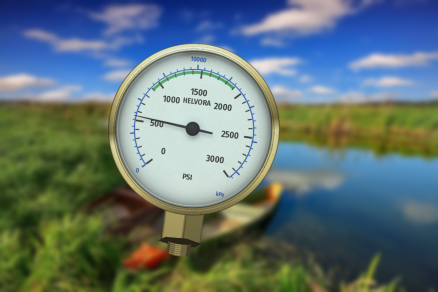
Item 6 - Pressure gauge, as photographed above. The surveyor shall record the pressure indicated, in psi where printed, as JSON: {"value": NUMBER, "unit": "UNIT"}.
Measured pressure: {"value": 550, "unit": "psi"}
